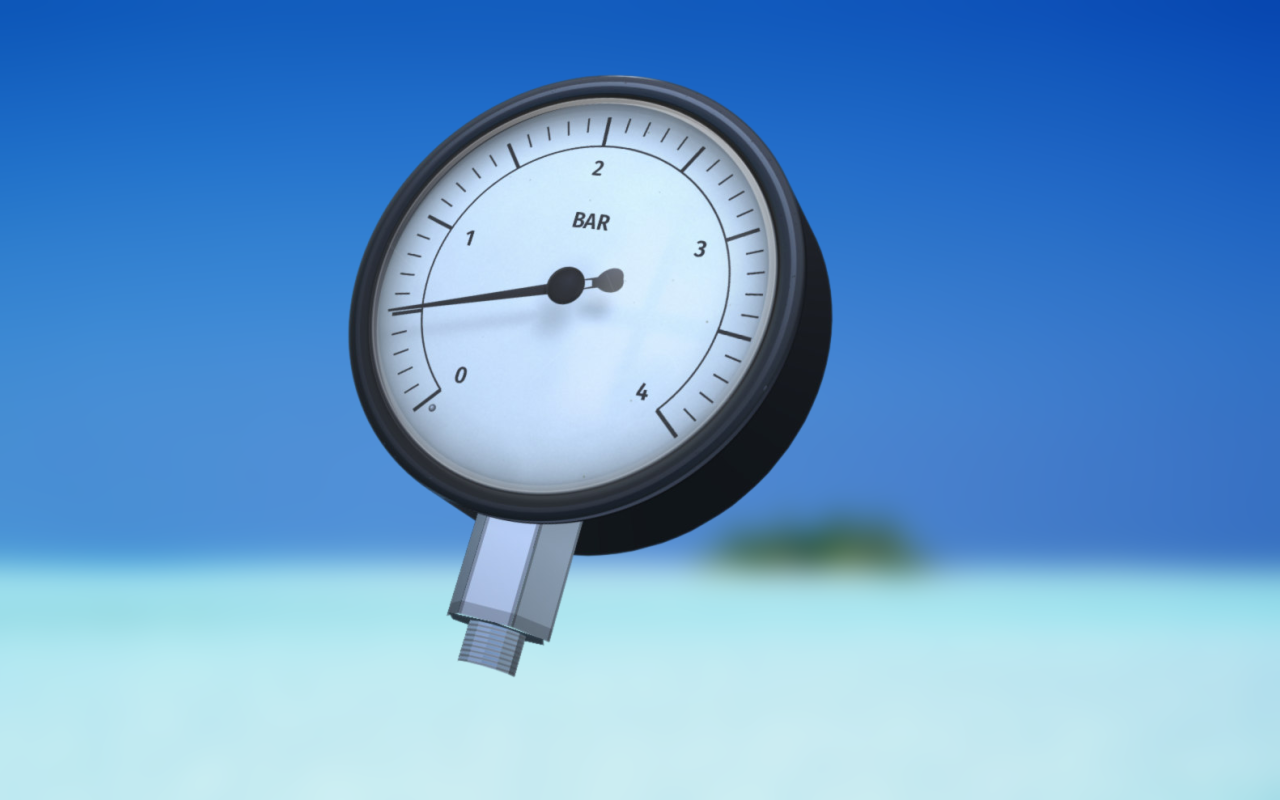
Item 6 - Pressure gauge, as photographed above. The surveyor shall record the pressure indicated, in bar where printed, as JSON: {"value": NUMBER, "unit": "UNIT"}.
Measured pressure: {"value": 0.5, "unit": "bar"}
